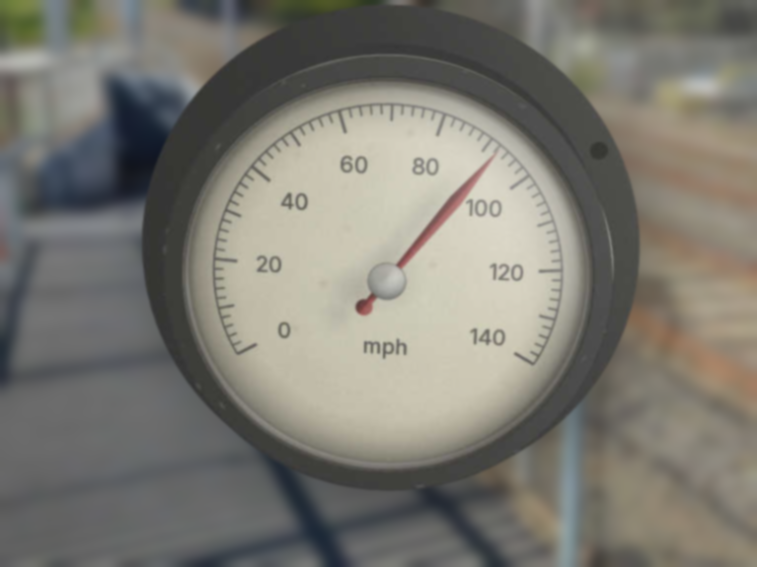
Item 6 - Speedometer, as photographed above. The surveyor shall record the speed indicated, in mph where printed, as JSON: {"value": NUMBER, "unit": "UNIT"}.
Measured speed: {"value": 92, "unit": "mph"}
